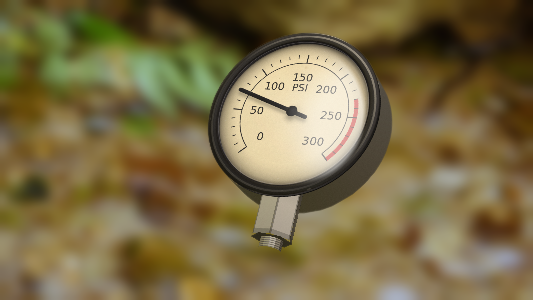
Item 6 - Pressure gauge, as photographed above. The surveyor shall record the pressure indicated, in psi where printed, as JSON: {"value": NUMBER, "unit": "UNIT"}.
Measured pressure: {"value": 70, "unit": "psi"}
